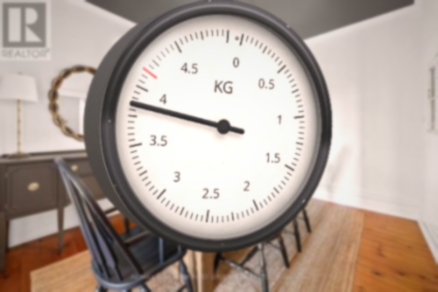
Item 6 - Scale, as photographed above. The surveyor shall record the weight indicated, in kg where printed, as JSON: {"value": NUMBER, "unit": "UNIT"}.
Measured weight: {"value": 3.85, "unit": "kg"}
